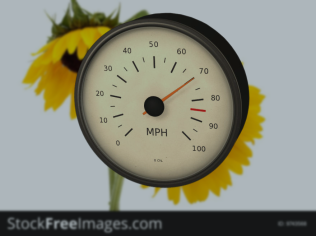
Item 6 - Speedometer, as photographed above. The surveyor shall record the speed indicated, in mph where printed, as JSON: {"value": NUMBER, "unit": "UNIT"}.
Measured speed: {"value": 70, "unit": "mph"}
